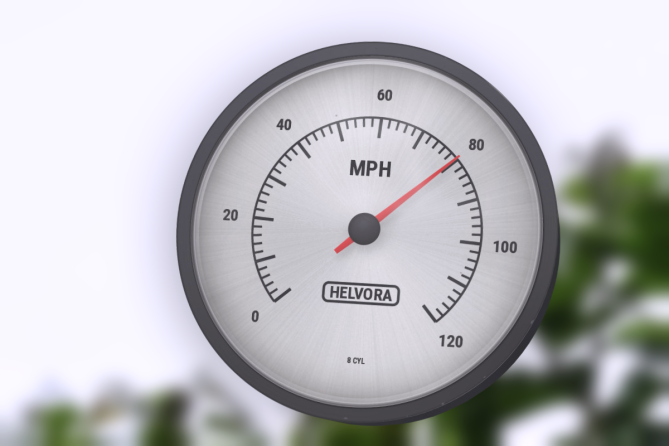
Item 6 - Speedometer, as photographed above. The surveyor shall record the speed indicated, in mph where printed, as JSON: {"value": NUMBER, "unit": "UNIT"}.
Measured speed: {"value": 80, "unit": "mph"}
